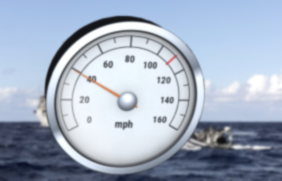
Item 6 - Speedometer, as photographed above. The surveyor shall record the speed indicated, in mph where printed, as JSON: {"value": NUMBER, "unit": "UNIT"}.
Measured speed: {"value": 40, "unit": "mph"}
